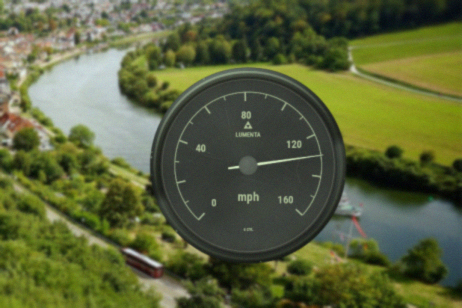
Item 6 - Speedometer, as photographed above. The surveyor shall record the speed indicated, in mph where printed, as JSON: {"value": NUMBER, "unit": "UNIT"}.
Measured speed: {"value": 130, "unit": "mph"}
